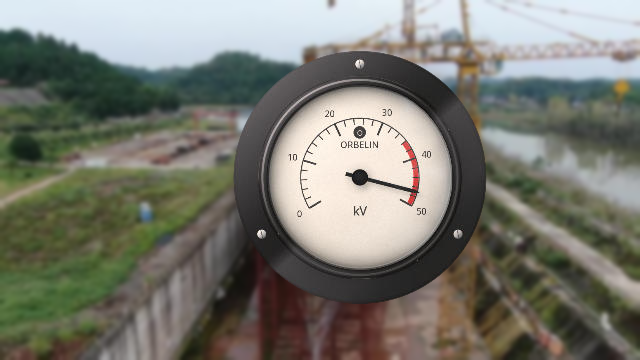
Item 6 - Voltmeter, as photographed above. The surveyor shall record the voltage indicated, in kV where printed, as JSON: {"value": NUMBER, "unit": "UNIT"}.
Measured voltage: {"value": 47, "unit": "kV"}
